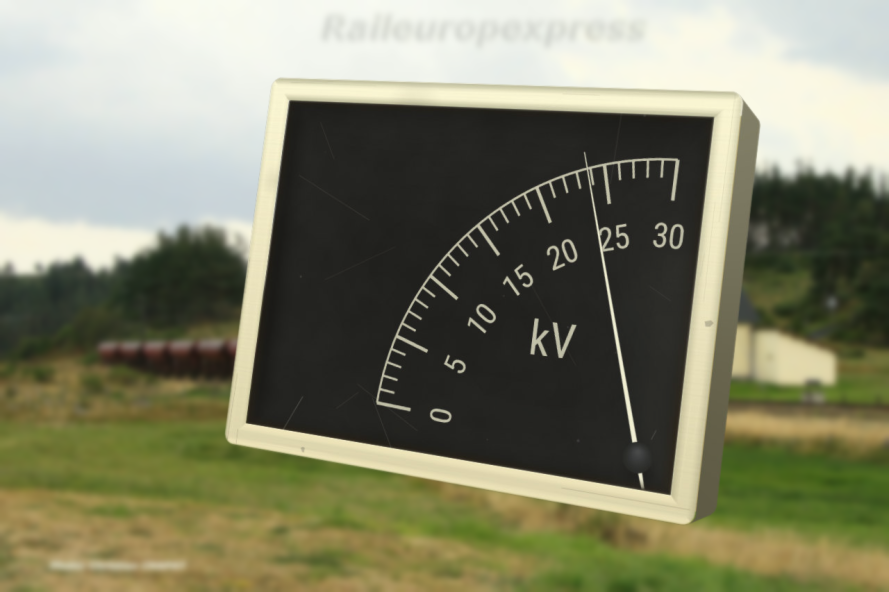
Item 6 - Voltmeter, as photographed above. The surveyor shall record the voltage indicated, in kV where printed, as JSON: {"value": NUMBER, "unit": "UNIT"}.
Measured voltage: {"value": 24, "unit": "kV"}
